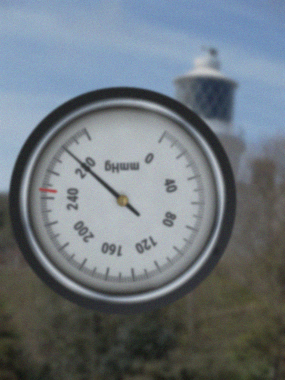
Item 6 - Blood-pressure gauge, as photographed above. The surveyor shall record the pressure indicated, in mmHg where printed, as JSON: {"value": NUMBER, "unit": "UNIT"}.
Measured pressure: {"value": 280, "unit": "mmHg"}
